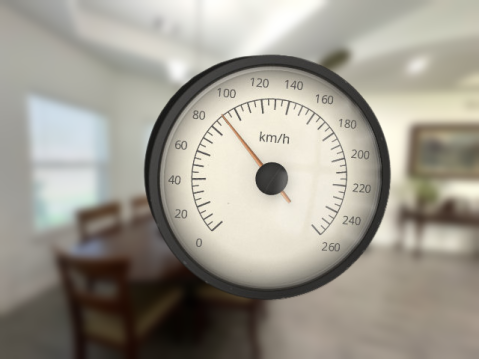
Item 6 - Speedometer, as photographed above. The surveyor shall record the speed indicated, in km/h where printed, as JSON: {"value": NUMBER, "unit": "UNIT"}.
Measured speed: {"value": 90, "unit": "km/h"}
